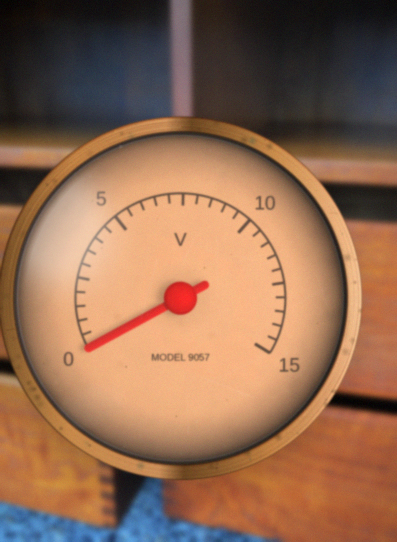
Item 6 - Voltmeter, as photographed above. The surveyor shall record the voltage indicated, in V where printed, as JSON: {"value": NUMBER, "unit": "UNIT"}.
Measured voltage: {"value": 0, "unit": "V"}
